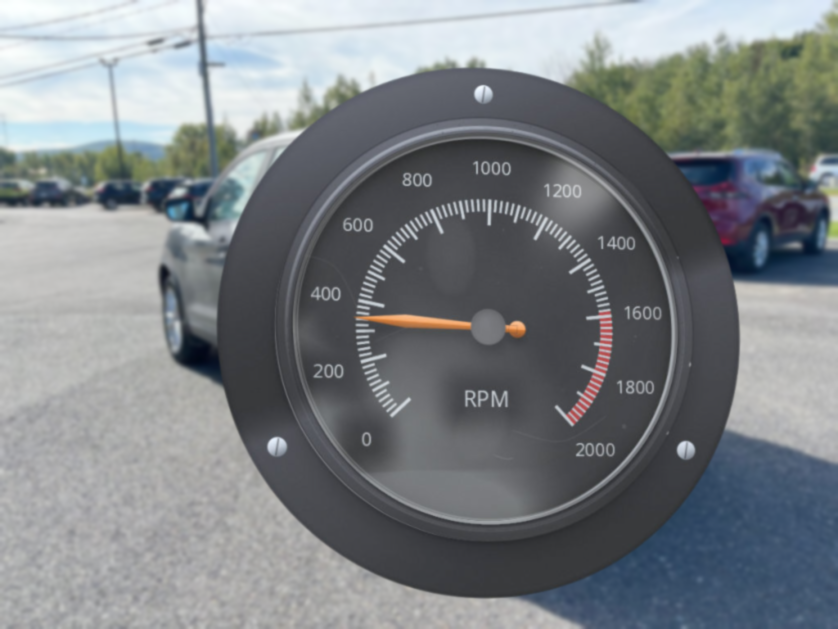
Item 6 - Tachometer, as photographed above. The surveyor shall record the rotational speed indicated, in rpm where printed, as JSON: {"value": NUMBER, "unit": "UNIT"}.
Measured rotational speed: {"value": 340, "unit": "rpm"}
